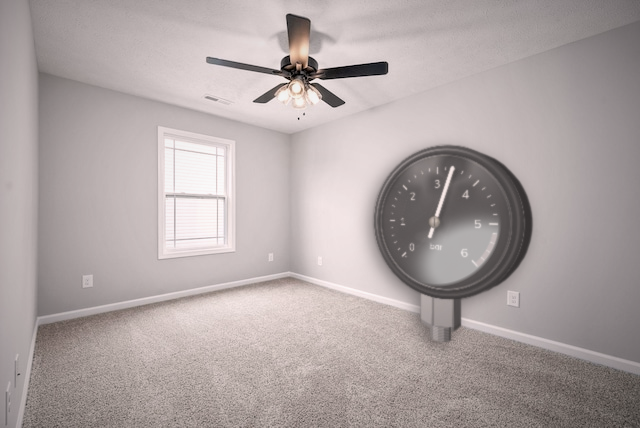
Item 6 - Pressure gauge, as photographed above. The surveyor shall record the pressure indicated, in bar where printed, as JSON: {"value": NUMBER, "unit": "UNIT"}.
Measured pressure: {"value": 3.4, "unit": "bar"}
